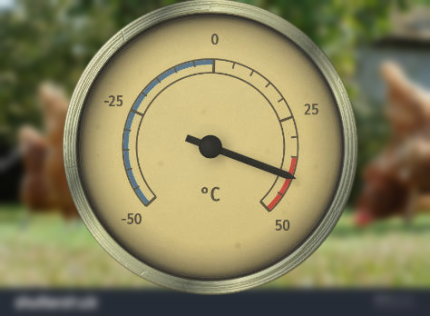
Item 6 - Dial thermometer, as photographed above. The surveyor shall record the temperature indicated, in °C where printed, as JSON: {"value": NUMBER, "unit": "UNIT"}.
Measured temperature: {"value": 40, "unit": "°C"}
